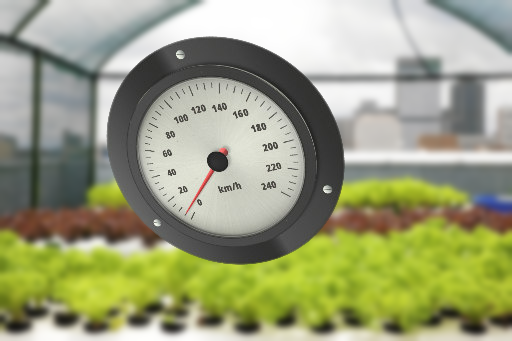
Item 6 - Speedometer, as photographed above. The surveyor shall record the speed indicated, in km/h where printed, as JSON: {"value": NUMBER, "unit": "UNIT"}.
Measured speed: {"value": 5, "unit": "km/h"}
